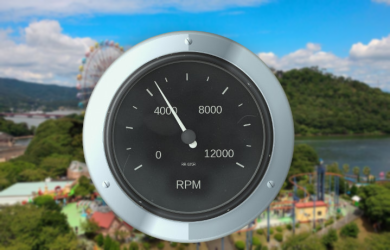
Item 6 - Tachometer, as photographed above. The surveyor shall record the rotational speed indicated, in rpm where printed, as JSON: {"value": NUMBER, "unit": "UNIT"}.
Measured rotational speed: {"value": 4500, "unit": "rpm"}
